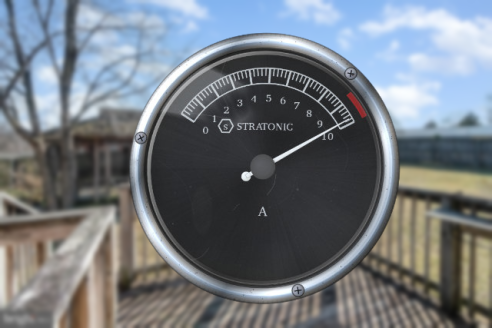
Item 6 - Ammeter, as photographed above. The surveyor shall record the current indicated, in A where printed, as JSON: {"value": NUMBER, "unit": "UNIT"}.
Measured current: {"value": 9.8, "unit": "A"}
